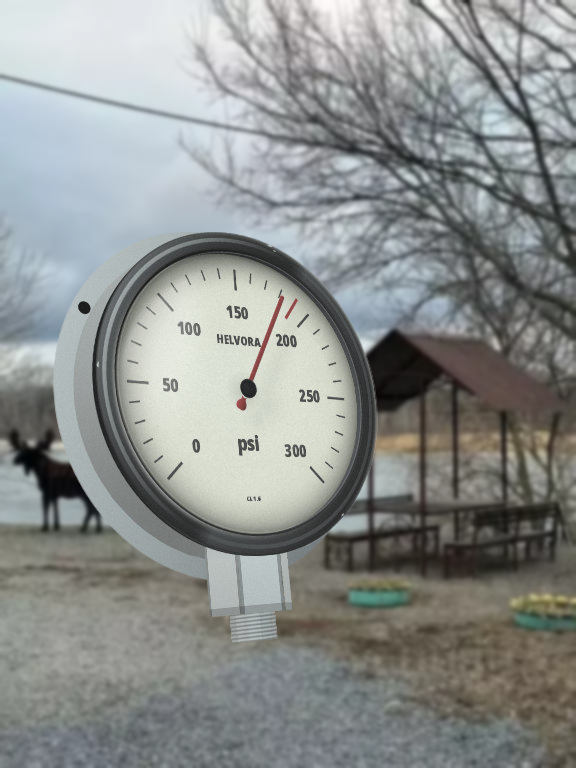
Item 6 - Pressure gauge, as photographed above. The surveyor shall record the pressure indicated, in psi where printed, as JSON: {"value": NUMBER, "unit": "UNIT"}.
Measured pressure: {"value": 180, "unit": "psi"}
